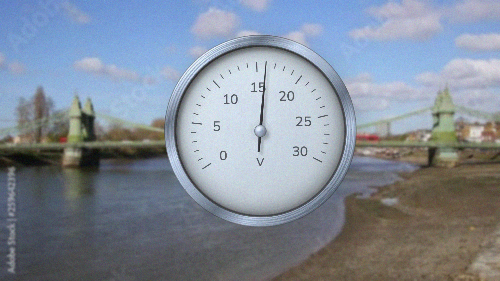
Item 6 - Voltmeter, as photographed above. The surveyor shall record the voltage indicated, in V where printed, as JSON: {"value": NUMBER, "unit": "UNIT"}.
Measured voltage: {"value": 16, "unit": "V"}
